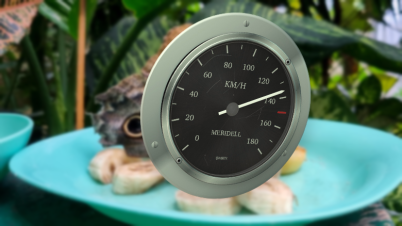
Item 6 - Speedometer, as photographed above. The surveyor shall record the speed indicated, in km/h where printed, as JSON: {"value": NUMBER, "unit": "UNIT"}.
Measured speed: {"value": 135, "unit": "km/h"}
